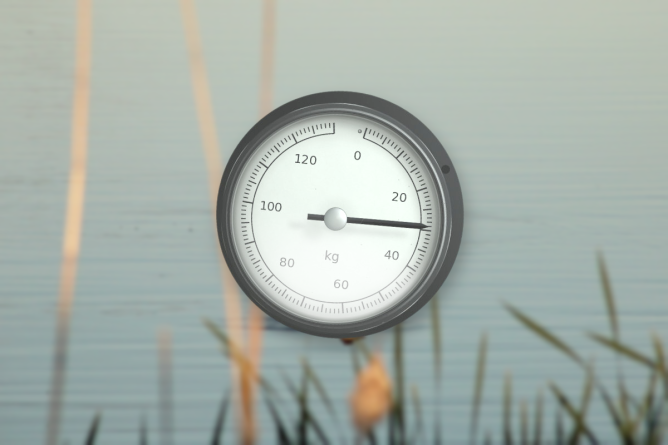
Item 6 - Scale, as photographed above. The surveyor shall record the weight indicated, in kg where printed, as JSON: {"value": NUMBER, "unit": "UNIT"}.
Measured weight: {"value": 29, "unit": "kg"}
